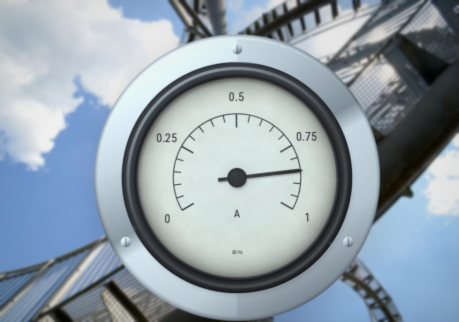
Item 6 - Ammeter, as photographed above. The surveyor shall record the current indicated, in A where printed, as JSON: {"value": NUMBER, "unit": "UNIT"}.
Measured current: {"value": 0.85, "unit": "A"}
